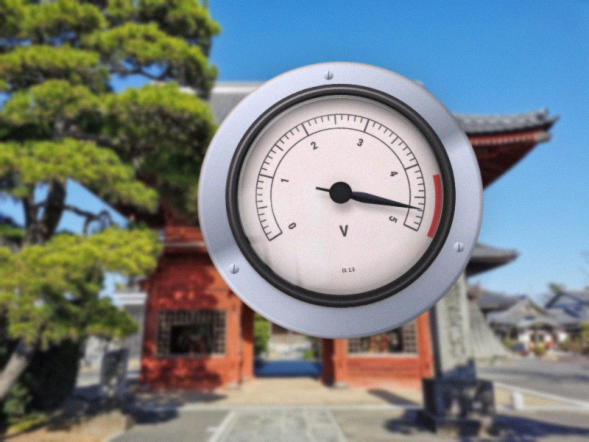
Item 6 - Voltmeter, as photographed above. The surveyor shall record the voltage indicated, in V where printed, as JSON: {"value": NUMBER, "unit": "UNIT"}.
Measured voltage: {"value": 4.7, "unit": "V"}
